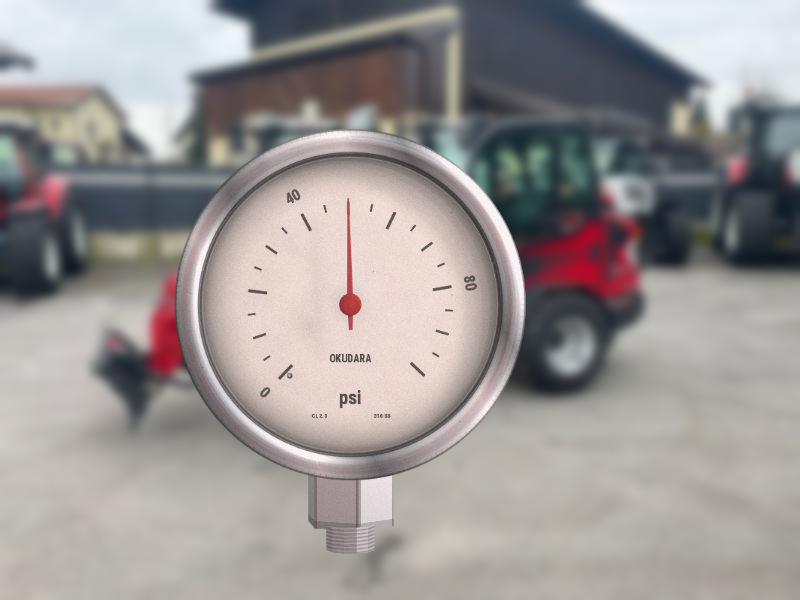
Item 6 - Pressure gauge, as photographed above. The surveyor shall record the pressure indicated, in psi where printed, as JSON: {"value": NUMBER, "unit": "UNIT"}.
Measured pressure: {"value": 50, "unit": "psi"}
